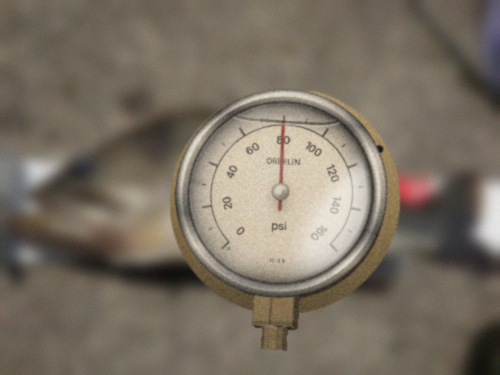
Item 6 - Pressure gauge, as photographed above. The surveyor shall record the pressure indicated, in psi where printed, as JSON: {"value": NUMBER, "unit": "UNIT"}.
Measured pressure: {"value": 80, "unit": "psi"}
